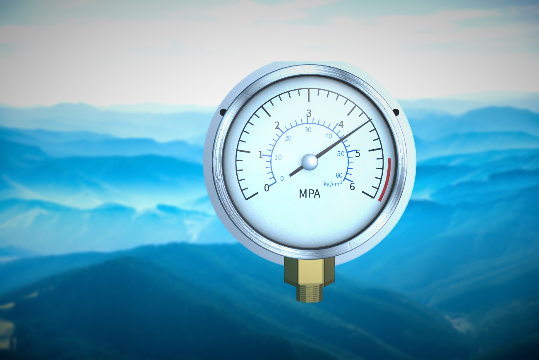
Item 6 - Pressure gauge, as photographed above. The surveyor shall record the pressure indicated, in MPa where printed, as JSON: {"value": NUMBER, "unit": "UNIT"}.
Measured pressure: {"value": 4.4, "unit": "MPa"}
